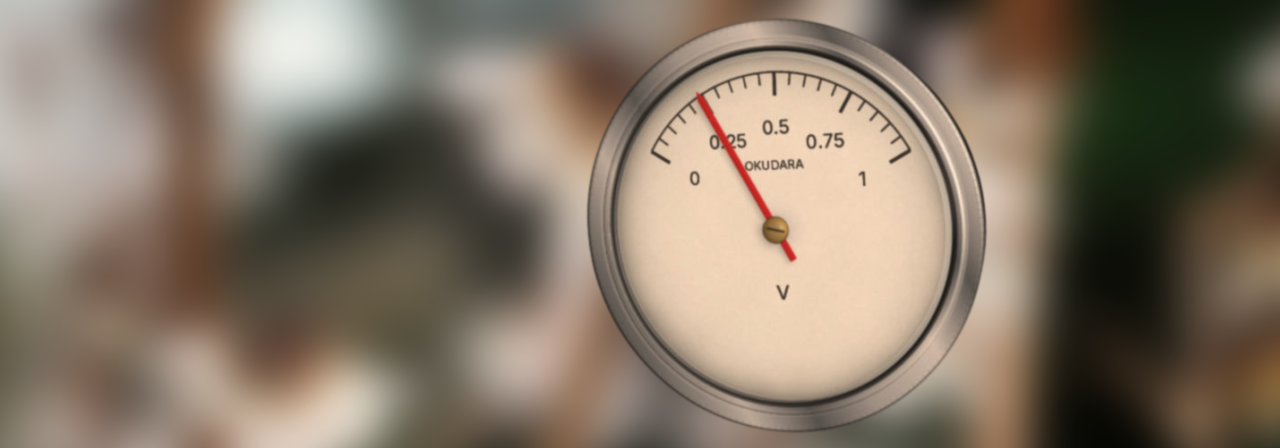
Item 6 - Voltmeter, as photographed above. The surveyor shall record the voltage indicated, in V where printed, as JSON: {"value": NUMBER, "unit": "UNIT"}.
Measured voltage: {"value": 0.25, "unit": "V"}
